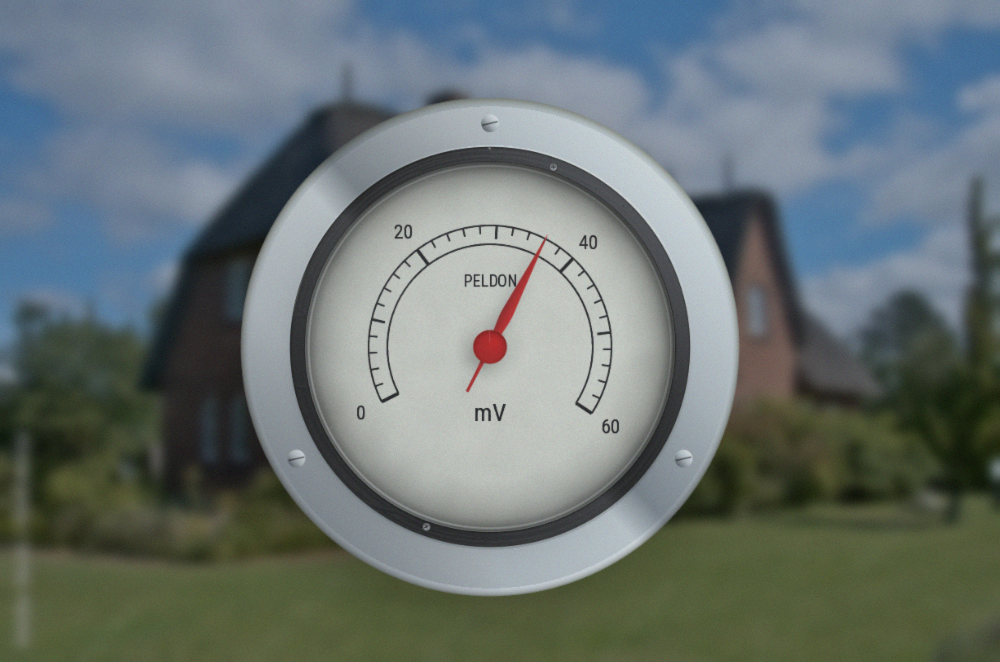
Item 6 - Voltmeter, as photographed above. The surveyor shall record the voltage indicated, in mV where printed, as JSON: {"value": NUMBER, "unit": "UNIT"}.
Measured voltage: {"value": 36, "unit": "mV"}
